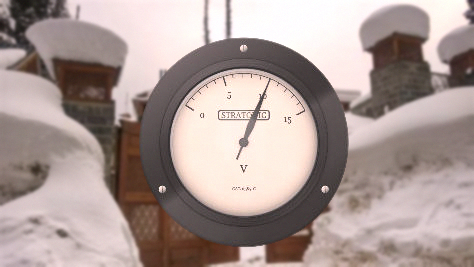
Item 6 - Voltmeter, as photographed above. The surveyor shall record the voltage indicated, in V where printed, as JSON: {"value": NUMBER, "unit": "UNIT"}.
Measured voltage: {"value": 10, "unit": "V"}
